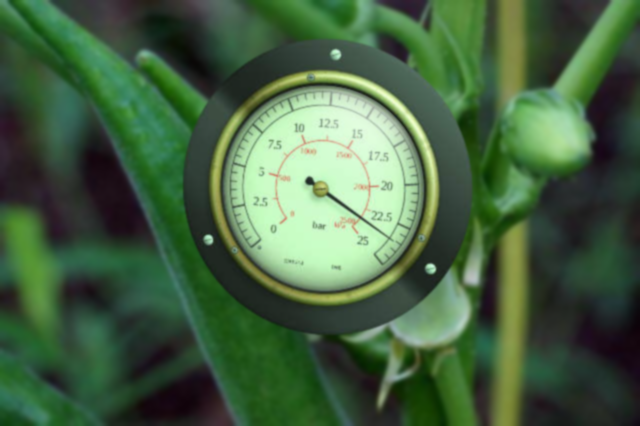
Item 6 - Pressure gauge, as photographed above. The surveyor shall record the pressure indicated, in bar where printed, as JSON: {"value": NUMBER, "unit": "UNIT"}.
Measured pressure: {"value": 23.5, "unit": "bar"}
